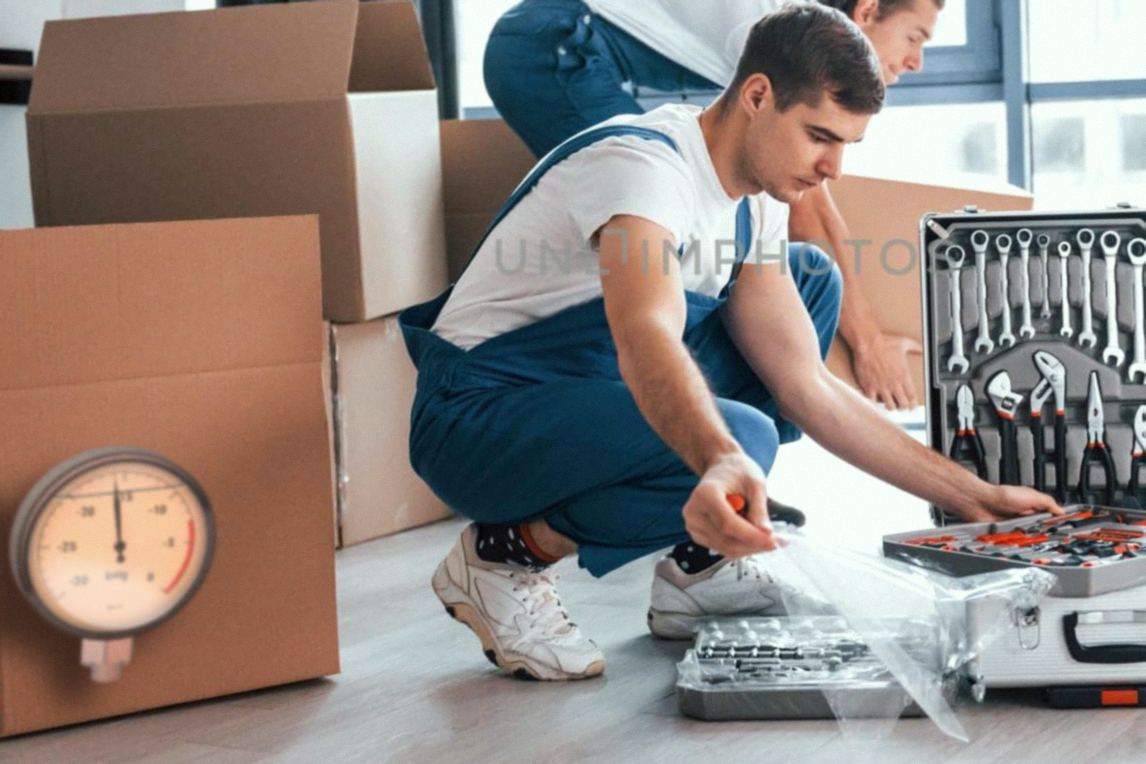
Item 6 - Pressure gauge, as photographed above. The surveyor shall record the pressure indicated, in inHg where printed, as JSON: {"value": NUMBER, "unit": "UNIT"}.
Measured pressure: {"value": -16, "unit": "inHg"}
